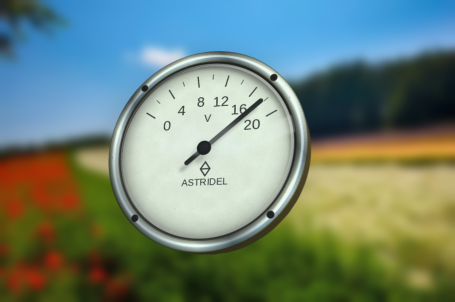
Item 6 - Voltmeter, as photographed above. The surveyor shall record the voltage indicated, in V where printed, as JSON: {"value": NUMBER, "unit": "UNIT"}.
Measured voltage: {"value": 18, "unit": "V"}
